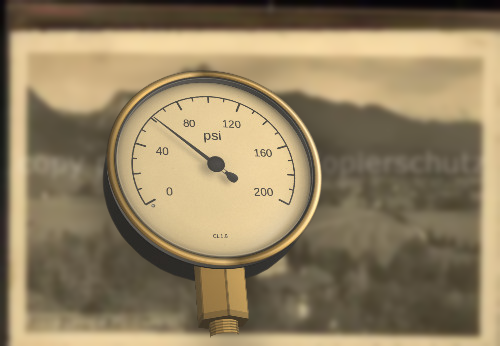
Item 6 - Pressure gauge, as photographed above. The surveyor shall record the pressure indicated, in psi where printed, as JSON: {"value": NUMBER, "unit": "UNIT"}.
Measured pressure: {"value": 60, "unit": "psi"}
